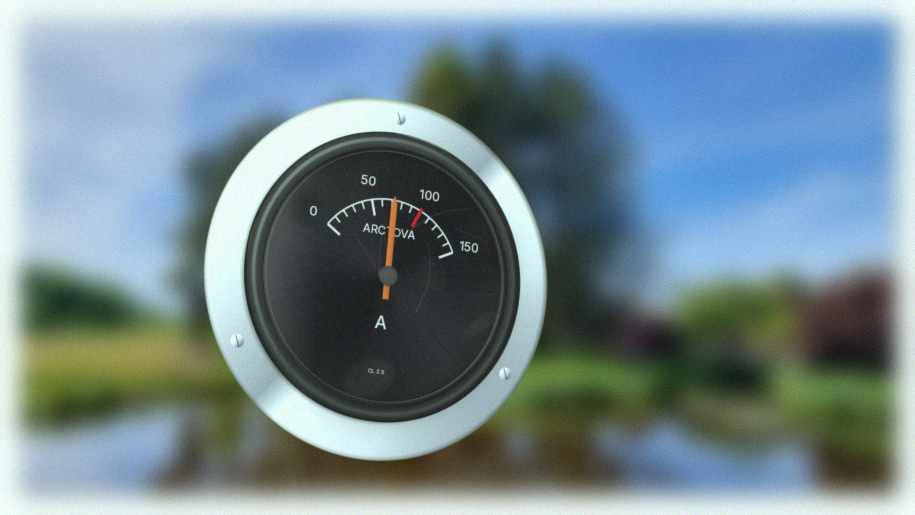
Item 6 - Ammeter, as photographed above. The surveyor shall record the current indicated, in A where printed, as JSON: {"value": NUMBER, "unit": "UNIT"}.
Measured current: {"value": 70, "unit": "A"}
